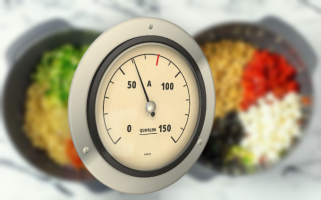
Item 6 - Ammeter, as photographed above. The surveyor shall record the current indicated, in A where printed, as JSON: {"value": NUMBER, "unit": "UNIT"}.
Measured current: {"value": 60, "unit": "A"}
